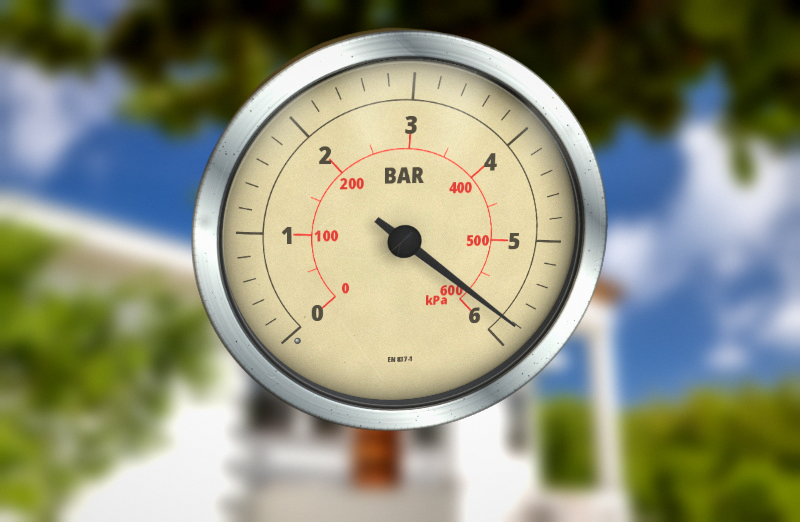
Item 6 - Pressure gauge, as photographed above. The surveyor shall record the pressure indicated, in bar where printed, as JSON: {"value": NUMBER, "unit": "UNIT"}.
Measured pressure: {"value": 5.8, "unit": "bar"}
